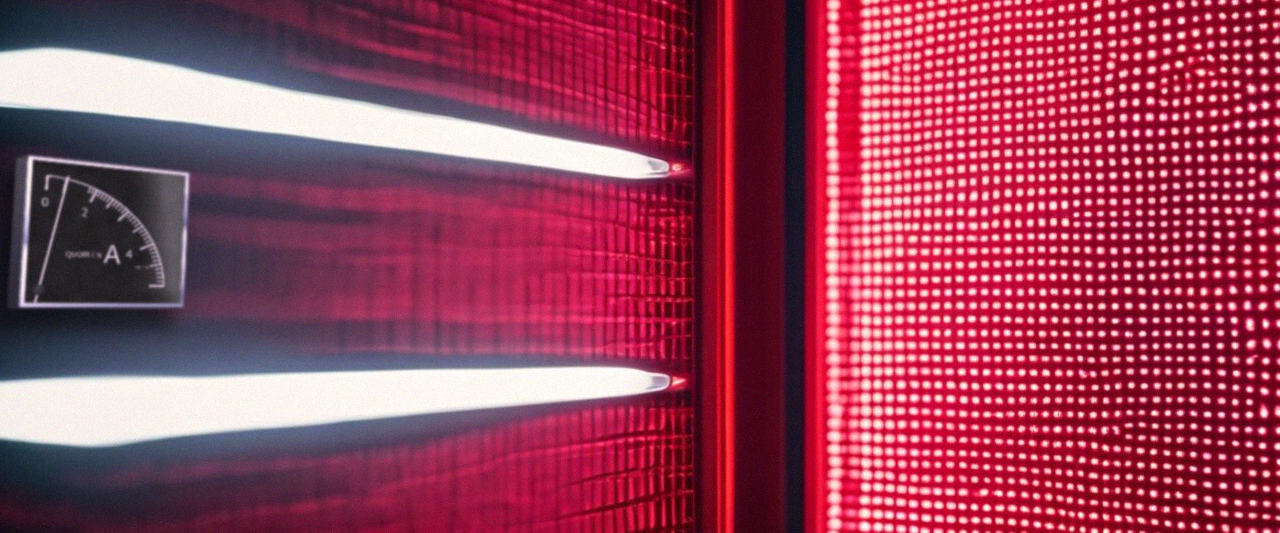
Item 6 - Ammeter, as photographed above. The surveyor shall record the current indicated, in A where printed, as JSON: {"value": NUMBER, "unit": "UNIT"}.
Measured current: {"value": 1, "unit": "A"}
